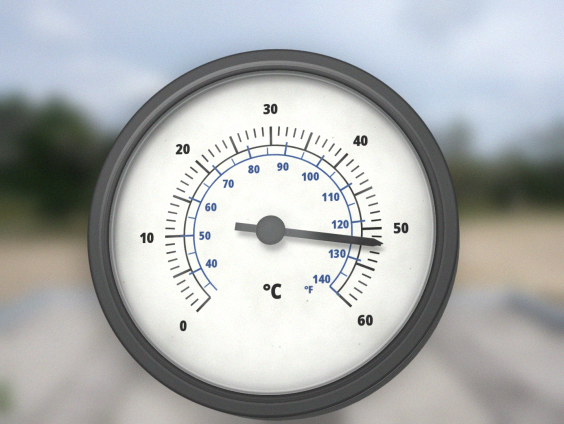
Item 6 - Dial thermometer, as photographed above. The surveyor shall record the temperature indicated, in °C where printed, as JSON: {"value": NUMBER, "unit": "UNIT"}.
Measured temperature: {"value": 52, "unit": "°C"}
